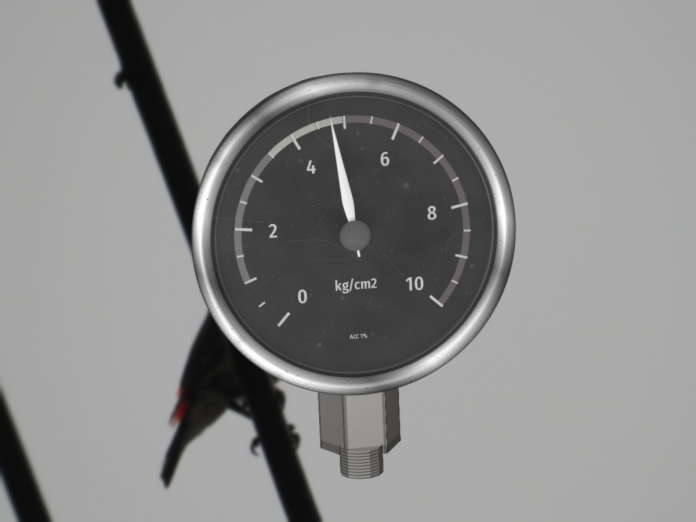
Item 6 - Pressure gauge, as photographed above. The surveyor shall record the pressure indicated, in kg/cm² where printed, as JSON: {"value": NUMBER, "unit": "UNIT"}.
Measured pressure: {"value": 4.75, "unit": "kg/cm²"}
